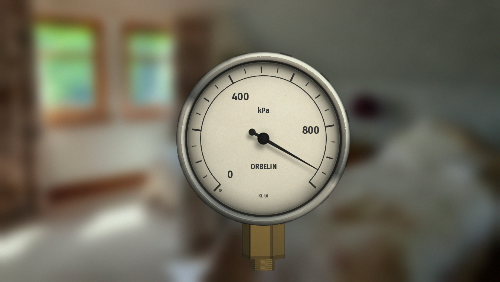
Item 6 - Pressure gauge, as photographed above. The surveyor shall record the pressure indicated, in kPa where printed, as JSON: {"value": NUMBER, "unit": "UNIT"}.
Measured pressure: {"value": 950, "unit": "kPa"}
